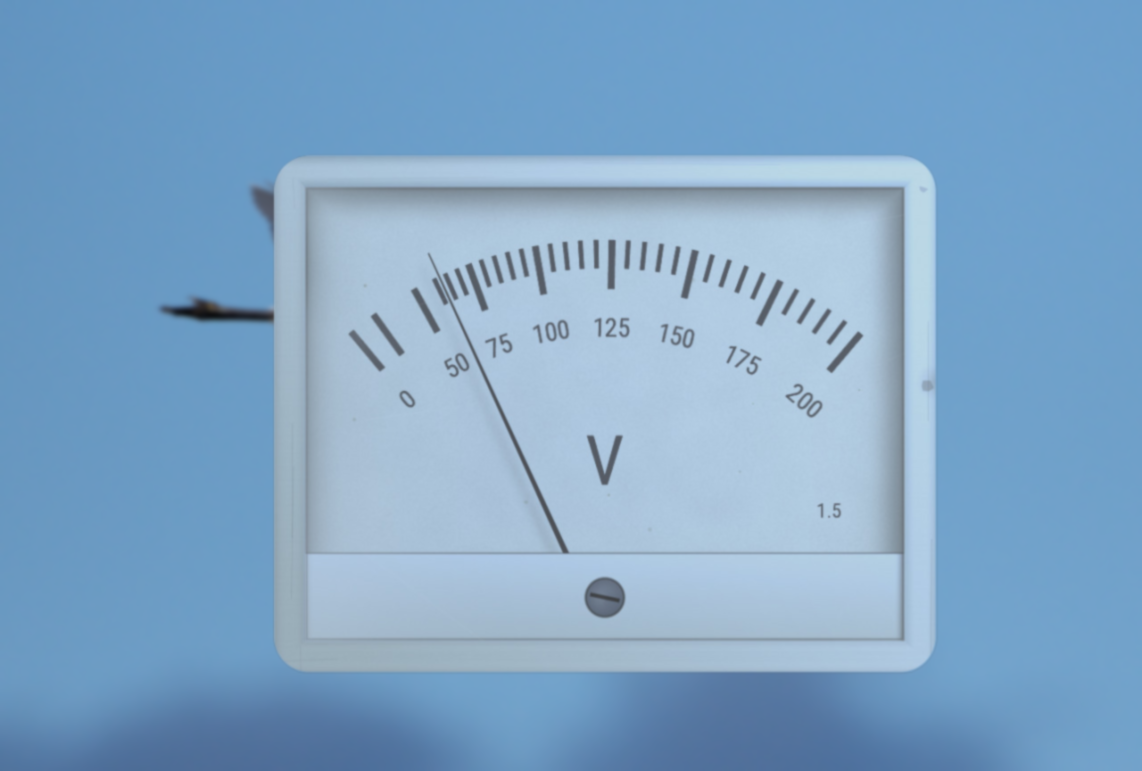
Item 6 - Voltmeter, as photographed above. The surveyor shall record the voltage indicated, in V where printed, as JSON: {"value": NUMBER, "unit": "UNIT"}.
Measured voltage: {"value": 62.5, "unit": "V"}
